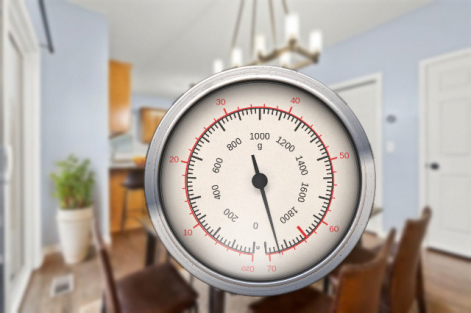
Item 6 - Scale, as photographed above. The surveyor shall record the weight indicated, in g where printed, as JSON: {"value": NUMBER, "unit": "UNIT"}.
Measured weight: {"value": 1940, "unit": "g"}
